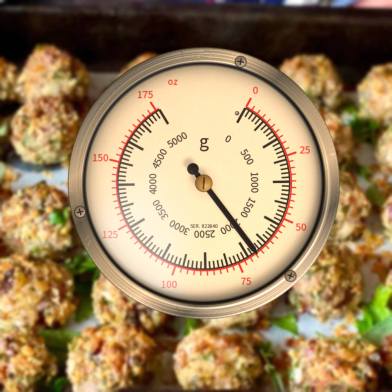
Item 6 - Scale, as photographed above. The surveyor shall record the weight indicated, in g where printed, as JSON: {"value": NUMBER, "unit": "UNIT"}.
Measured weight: {"value": 1900, "unit": "g"}
